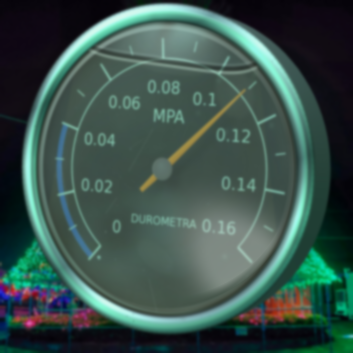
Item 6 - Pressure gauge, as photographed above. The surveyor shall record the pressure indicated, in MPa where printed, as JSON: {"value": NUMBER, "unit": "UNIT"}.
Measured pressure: {"value": 0.11, "unit": "MPa"}
